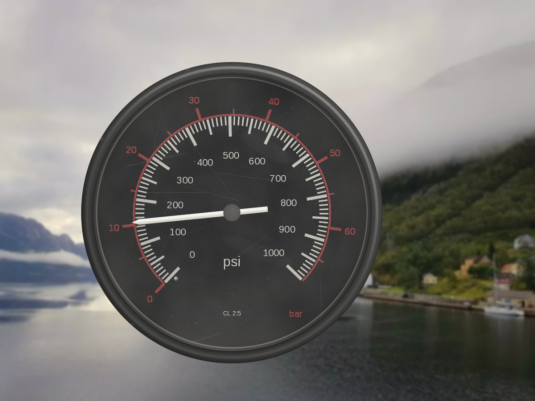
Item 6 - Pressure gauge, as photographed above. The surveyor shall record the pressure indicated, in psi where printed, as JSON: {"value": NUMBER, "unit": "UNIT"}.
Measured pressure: {"value": 150, "unit": "psi"}
